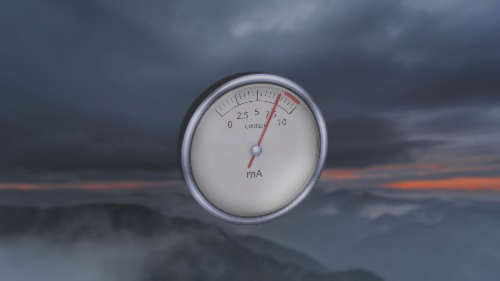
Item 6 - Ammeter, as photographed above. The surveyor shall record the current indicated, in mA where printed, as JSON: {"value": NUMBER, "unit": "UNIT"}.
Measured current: {"value": 7.5, "unit": "mA"}
